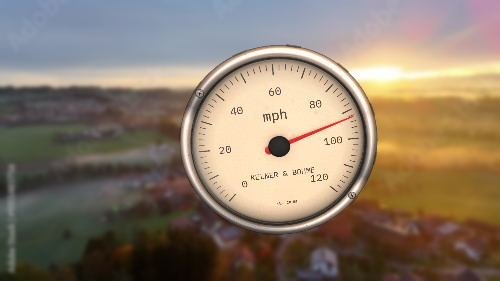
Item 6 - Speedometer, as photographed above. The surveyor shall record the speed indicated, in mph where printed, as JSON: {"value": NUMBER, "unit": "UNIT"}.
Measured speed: {"value": 92, "unit": "mph"}
